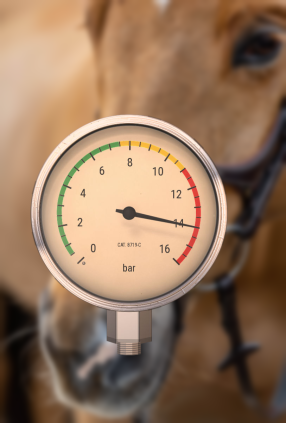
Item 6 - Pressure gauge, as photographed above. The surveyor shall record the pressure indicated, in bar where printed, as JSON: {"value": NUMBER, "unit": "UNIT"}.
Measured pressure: {"value": 14, "unit": "bar"}
